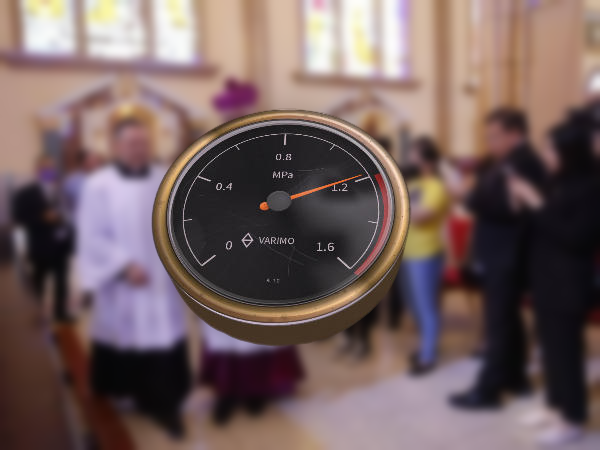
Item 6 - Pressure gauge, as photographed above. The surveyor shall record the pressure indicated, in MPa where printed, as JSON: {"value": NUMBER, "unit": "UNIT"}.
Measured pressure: {"value": 1.2, "unit": "MPa"}
